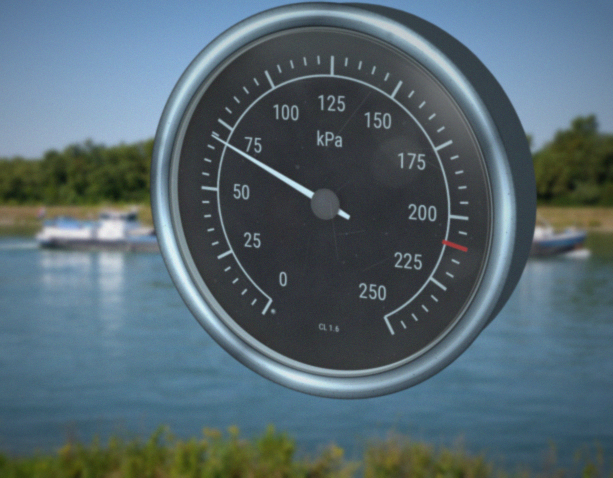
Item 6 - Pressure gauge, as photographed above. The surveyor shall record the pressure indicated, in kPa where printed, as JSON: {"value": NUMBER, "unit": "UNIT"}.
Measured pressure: {"value": 70, "unit": "kPa"}
